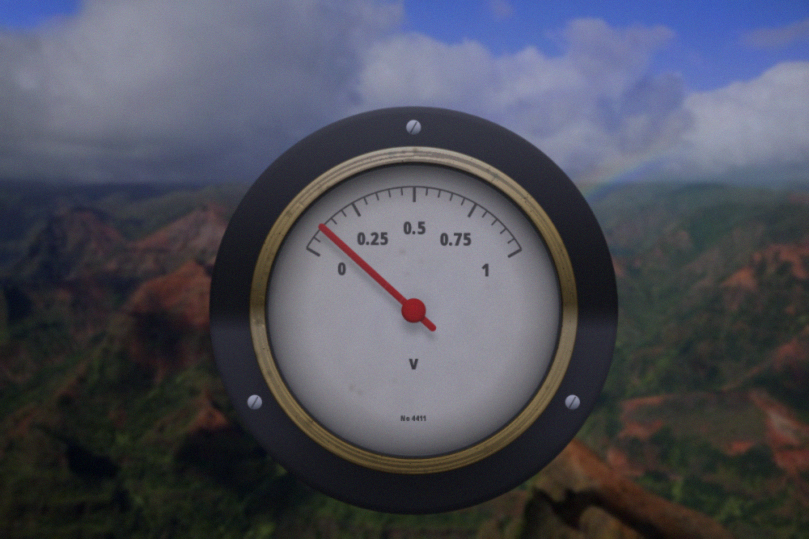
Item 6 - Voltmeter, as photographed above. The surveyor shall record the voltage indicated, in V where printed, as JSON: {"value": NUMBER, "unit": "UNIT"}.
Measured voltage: {"value": 0.1, "unit": "V"}
